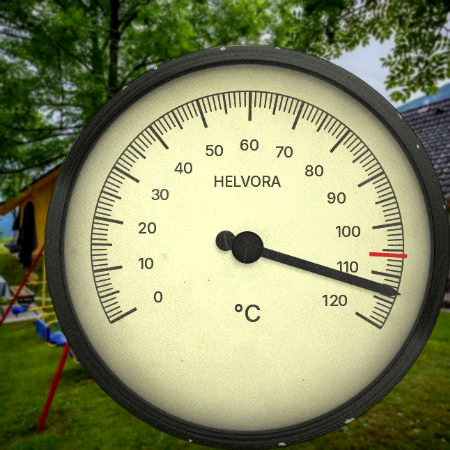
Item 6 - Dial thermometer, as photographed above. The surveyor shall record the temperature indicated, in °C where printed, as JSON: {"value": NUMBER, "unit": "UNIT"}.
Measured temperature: {"value": 113, "unit": "°C"}
